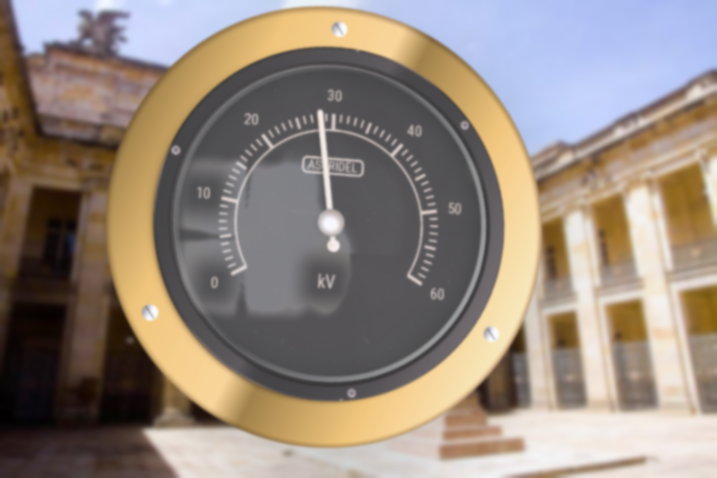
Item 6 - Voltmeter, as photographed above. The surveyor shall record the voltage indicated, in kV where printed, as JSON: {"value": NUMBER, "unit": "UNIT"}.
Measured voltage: {"value": 28, "unit": "kV"}
